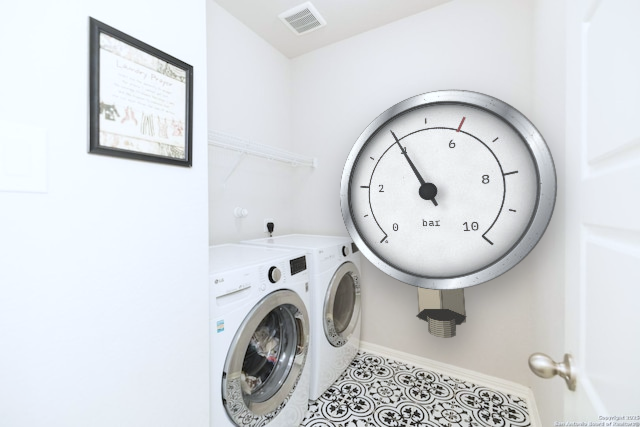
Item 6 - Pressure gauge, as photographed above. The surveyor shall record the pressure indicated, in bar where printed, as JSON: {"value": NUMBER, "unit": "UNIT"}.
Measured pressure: {"value": 4, "unit": "bar"}
